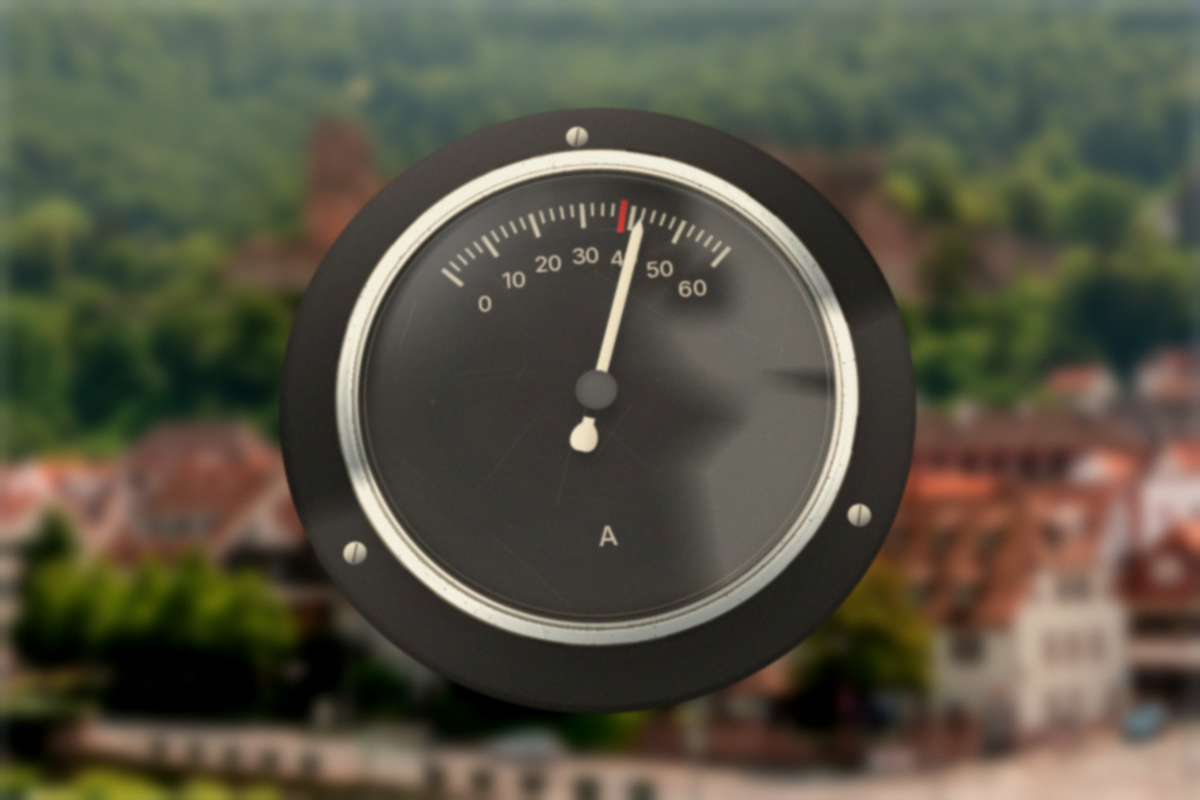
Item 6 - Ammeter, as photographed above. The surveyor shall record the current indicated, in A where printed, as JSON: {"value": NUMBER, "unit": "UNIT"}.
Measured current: {"value": 42, "unit": "A"}
